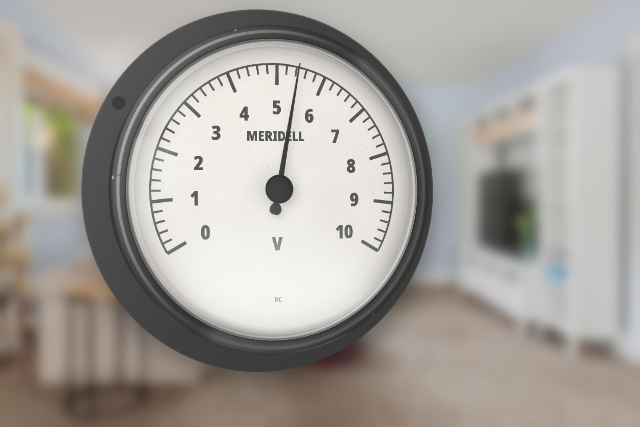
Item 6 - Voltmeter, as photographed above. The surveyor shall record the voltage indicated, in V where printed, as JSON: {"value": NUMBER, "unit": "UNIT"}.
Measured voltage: {"value": 5.4, "unit": "V"}
